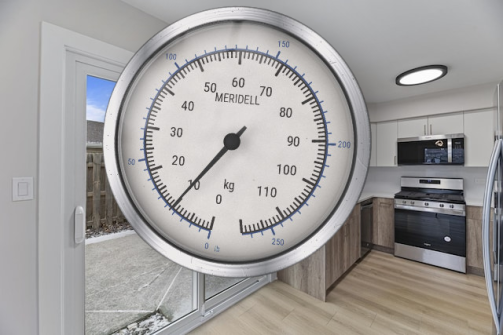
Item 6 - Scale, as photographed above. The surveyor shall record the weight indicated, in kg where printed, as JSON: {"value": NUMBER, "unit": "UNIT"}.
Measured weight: {"value": 10, "unit": "kg"}
